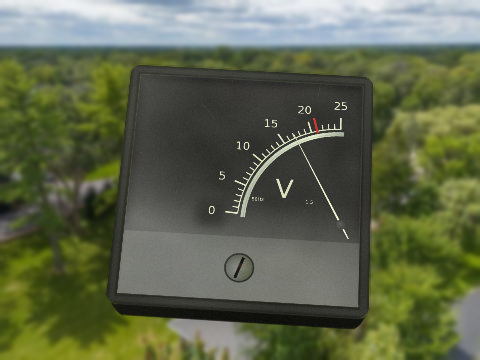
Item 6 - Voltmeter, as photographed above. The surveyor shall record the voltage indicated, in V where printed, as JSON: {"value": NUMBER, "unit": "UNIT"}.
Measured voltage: {"value": 17, "unit": "V"}
